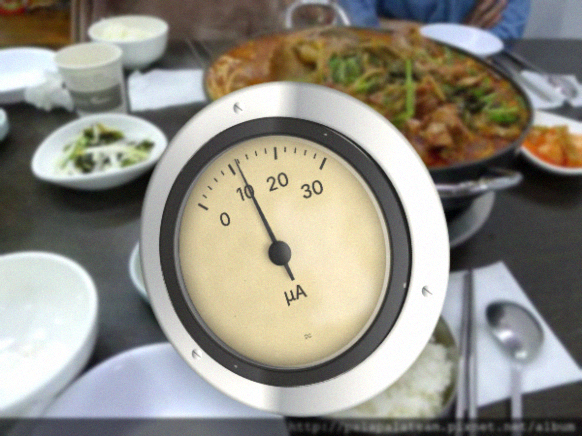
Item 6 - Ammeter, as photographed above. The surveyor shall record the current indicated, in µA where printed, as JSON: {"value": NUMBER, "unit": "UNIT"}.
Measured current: {"value": 12, "unit": "µA"}
